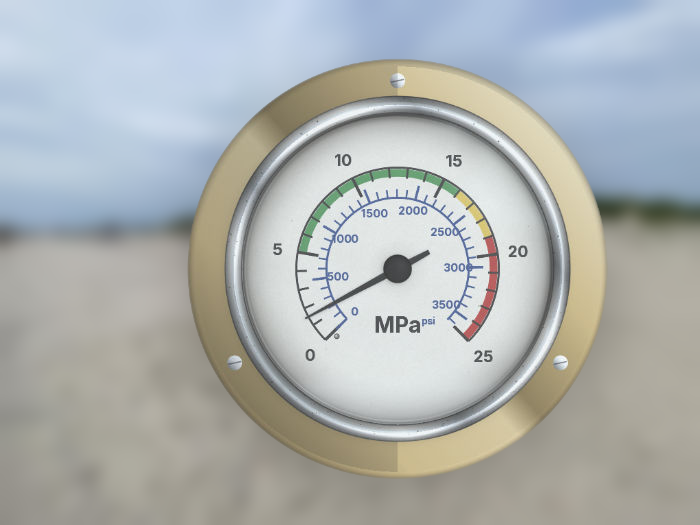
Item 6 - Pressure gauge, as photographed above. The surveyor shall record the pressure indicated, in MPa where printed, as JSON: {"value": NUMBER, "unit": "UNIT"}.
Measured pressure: {"value": 1.5, "unit": "MPa"}
